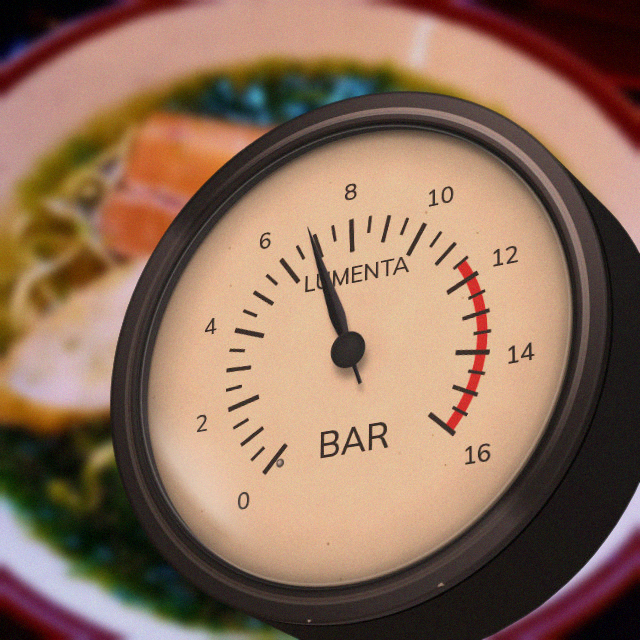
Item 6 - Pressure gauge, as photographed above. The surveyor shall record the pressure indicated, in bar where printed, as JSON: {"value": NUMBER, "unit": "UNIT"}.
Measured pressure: {"value": 7, "unit": "bar"}
